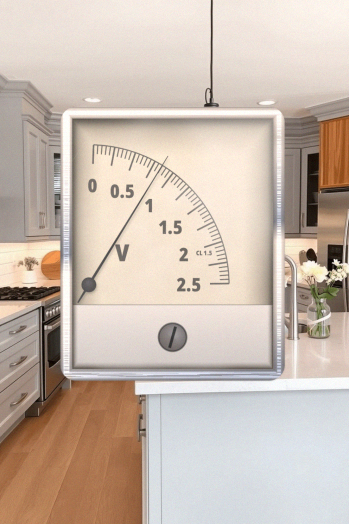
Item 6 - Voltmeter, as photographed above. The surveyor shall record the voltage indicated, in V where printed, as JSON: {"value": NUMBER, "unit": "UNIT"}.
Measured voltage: {"value": 0.85, "unit": "V"}
